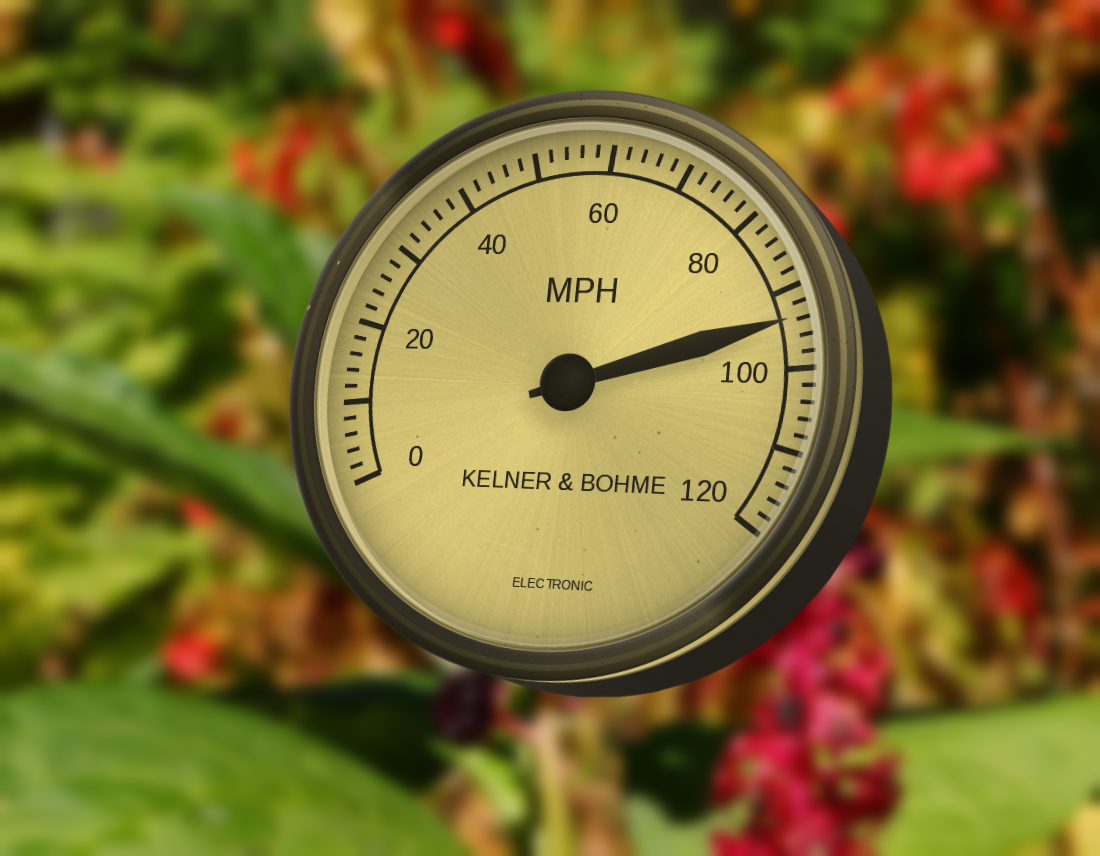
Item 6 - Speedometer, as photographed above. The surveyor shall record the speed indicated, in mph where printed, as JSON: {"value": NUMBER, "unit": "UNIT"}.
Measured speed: {"value": 94, "unit": "mph"}
